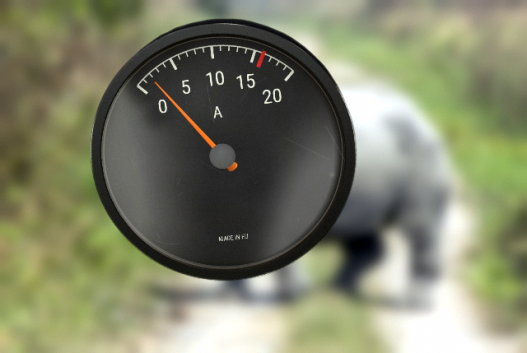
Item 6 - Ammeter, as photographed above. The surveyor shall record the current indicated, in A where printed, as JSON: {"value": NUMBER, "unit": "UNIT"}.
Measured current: {"value": 2, "unit": "A"}
